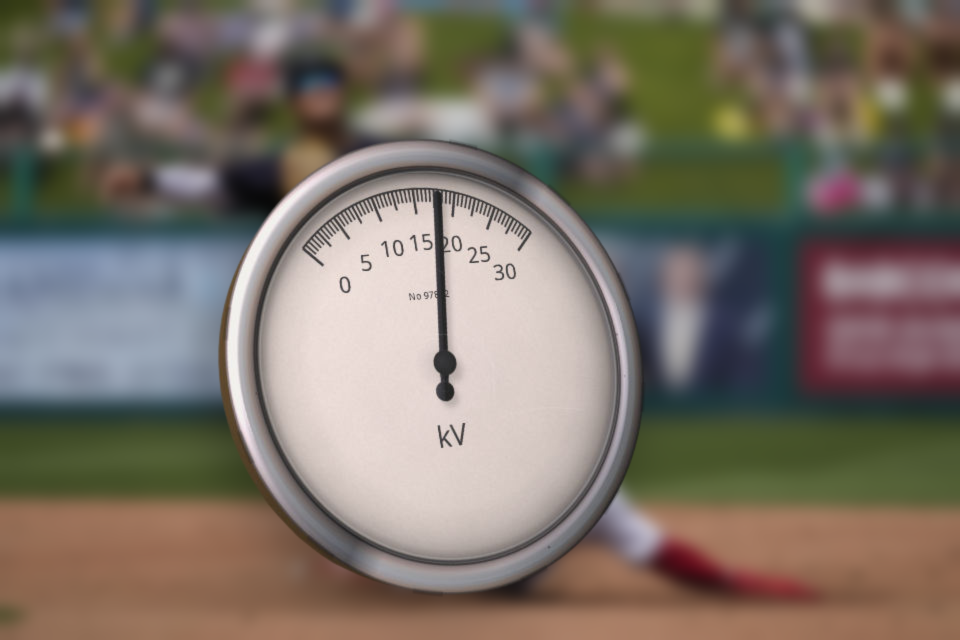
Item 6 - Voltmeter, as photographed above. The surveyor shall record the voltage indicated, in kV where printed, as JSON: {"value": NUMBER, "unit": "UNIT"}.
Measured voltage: {"value": 17.5, "unit": "kV"}
